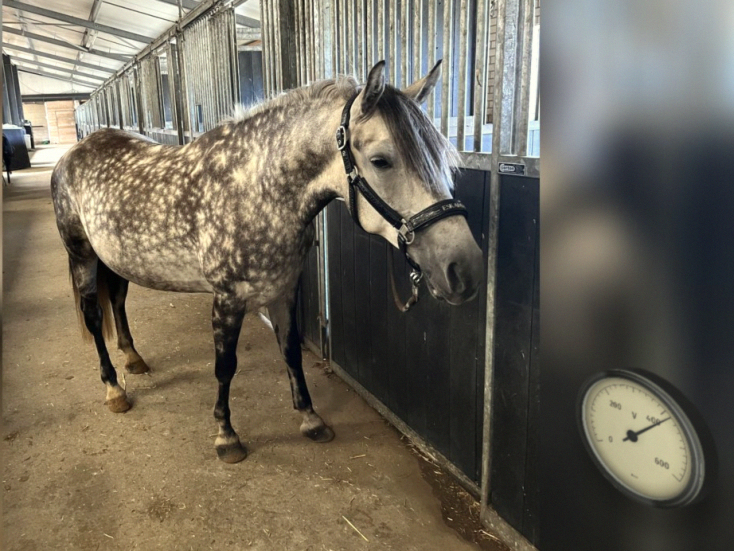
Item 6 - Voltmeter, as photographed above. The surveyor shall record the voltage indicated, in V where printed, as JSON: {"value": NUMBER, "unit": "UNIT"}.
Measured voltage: {"value": 420, "unit": "V"}
